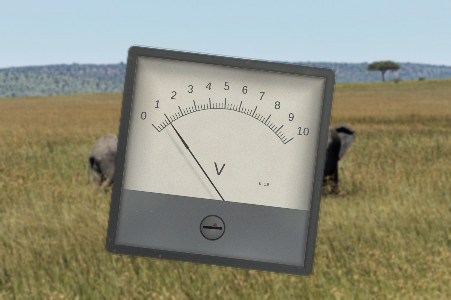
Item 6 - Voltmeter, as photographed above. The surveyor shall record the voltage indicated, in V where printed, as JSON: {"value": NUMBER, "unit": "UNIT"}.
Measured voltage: {"value": 1, "unit": "V"}
